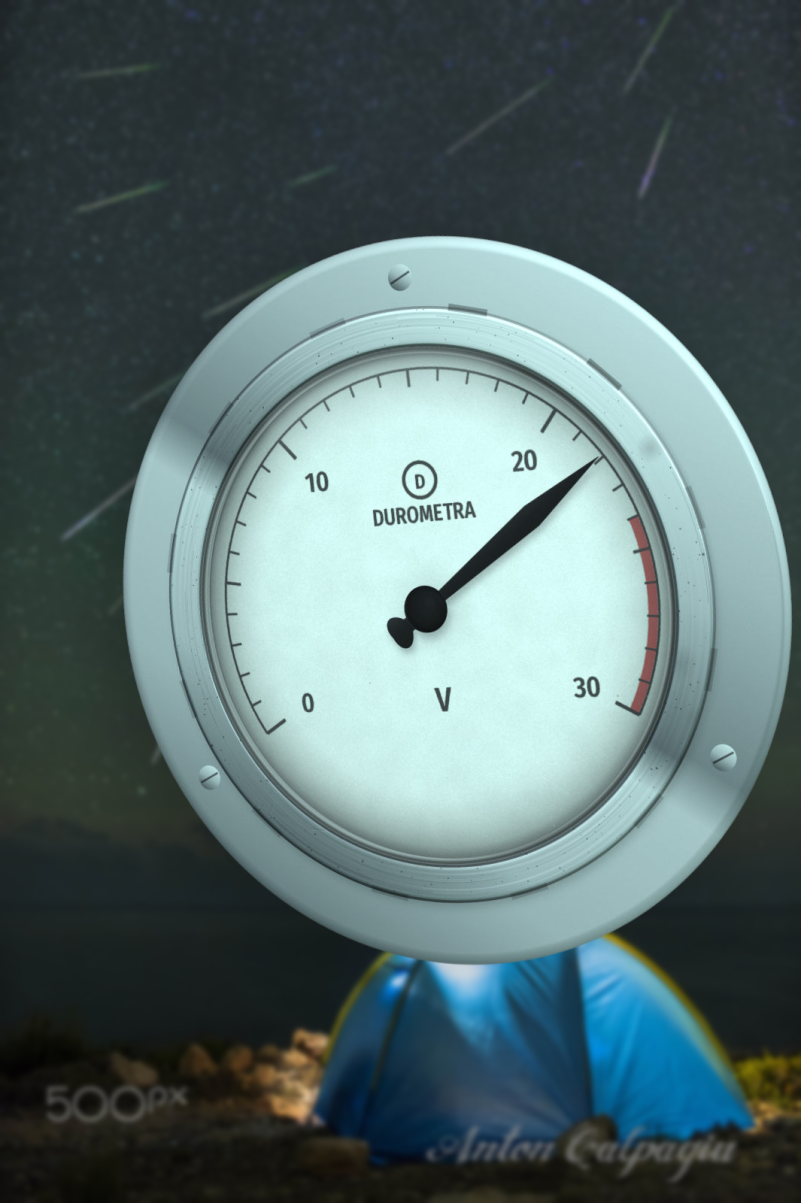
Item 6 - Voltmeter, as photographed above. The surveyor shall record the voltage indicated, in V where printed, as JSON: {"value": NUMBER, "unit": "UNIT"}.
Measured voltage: {"value": 22, "unit": "V"}
